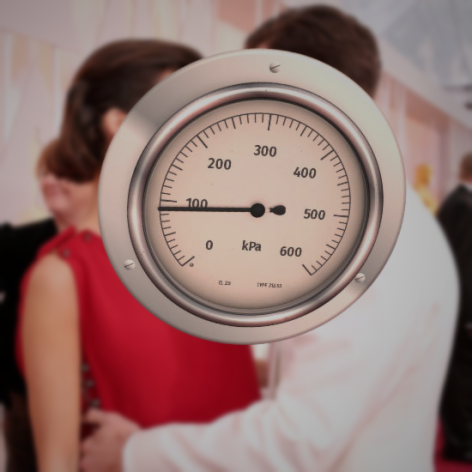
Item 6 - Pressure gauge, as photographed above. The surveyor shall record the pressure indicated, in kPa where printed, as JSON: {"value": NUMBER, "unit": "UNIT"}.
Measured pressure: {"value": 90, "unit": "kPa"}
